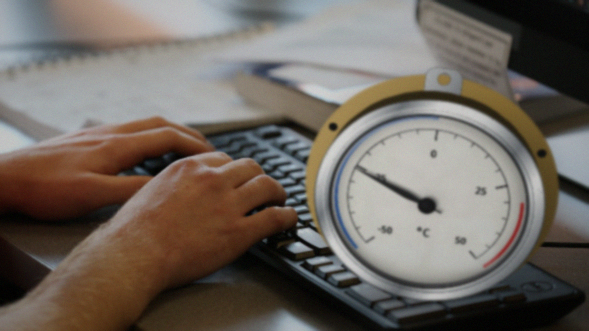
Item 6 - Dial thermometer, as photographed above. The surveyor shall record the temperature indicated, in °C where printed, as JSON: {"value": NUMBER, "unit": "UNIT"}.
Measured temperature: {"value": -25, "unit": "°C"}
